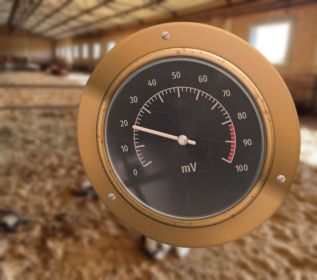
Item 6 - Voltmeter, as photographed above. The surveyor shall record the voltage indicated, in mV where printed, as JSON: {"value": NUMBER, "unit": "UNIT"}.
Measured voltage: {"value": 20, "unit": "mV"}
